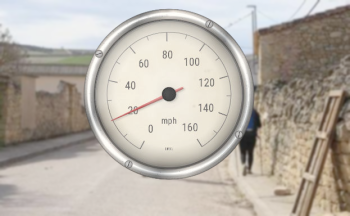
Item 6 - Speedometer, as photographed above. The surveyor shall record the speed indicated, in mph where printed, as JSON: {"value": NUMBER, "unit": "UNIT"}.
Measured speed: {"value": 20, "unit": "mph"}
